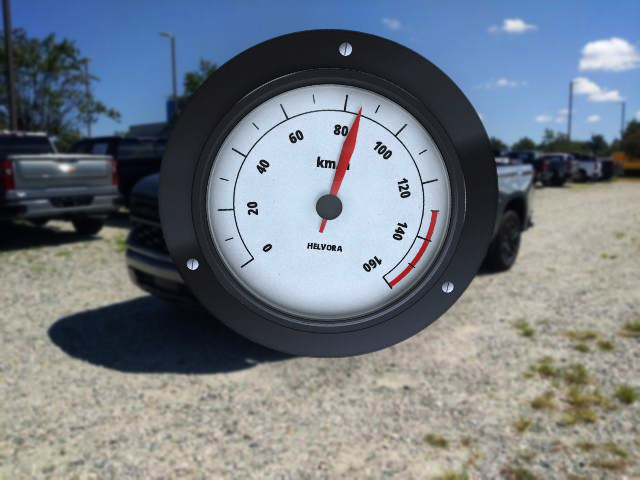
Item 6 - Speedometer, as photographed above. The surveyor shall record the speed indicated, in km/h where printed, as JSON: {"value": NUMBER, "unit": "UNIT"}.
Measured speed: {"value": 85, "unit": "km/h"}
